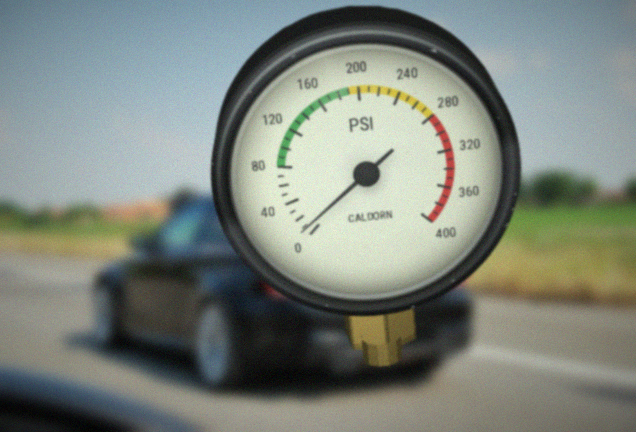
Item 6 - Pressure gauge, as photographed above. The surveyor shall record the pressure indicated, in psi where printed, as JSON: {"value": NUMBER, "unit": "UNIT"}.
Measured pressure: {"value": 10, "unit": "psi"}
